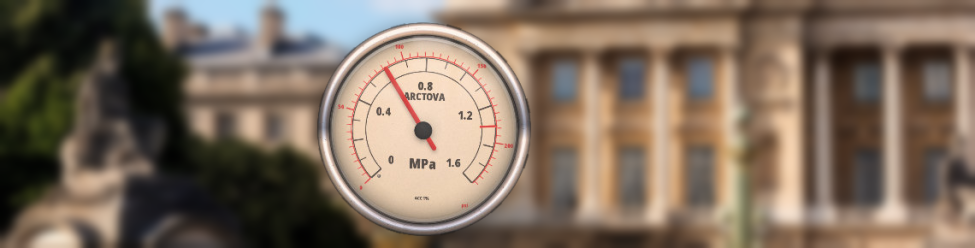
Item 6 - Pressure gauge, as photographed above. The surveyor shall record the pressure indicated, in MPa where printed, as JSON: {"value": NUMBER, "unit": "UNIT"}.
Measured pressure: {"value": 0.6, "unit": "MPa"}
